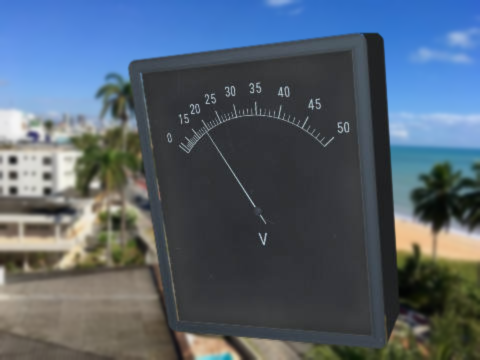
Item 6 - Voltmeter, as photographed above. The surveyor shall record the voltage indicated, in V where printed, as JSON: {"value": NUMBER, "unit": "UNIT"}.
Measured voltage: {"value": 20, "unit": "V"}
